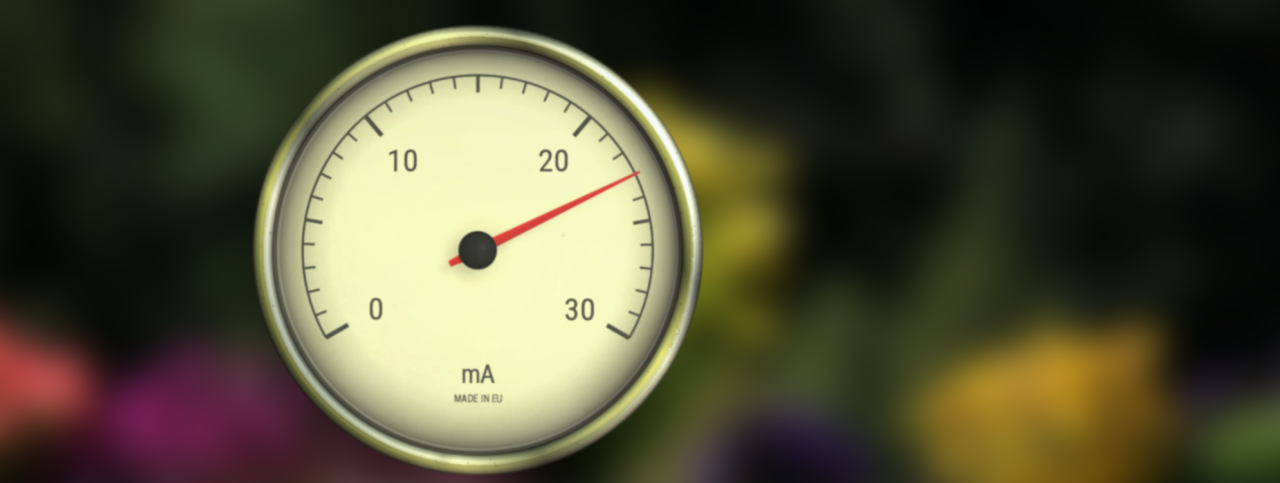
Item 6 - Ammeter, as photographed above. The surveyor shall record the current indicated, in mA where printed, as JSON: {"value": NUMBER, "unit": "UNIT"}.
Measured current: {"value": 23, "unit": "mA"}
